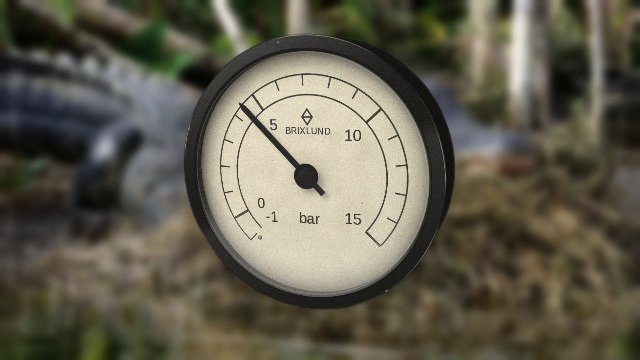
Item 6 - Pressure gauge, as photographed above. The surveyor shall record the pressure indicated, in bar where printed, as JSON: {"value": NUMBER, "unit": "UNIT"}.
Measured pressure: {"value": 4.5, "unit": "bar"}
